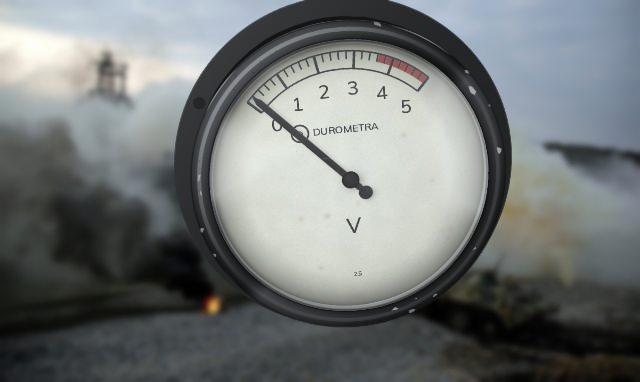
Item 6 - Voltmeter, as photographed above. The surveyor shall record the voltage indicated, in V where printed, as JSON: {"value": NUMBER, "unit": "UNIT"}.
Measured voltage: {"value": 0.2, "unit": "V"}
